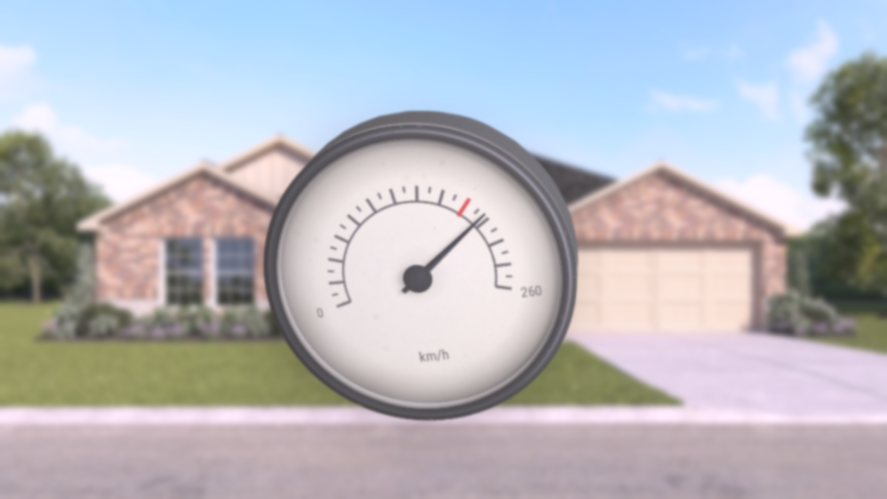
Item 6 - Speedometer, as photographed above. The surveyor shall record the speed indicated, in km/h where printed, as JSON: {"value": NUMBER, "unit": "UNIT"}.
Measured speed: {"value": 195, "unit": "km/h"}
